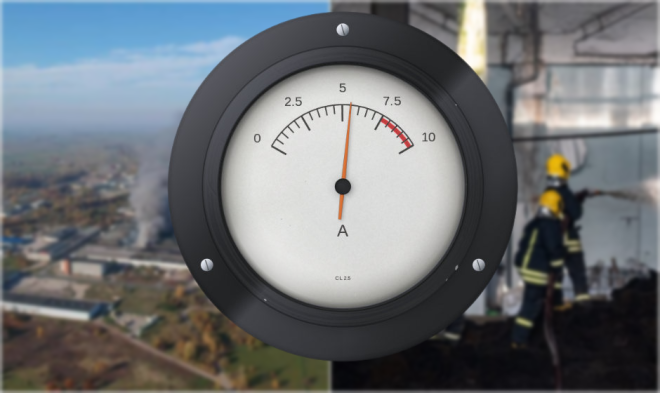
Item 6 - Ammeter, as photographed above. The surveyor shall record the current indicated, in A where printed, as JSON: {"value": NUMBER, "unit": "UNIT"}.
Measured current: {"value": 5.5, "unit": "A"}
